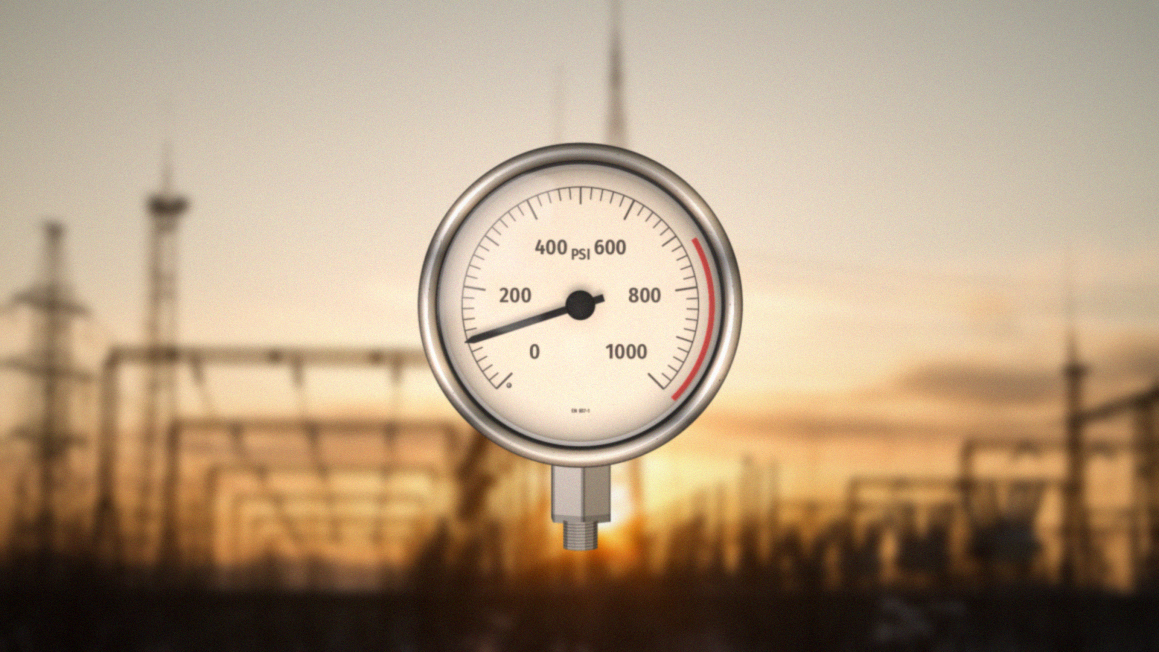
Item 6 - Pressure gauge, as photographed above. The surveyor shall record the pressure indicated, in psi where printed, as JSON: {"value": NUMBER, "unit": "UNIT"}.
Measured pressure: {"value": 100, "unit": "psi"}
